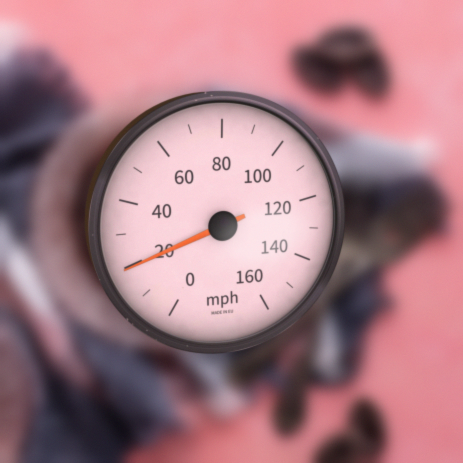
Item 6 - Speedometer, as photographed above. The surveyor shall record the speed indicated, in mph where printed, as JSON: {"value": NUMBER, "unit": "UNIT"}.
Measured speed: {"value": 20, "unit": "mph"}
